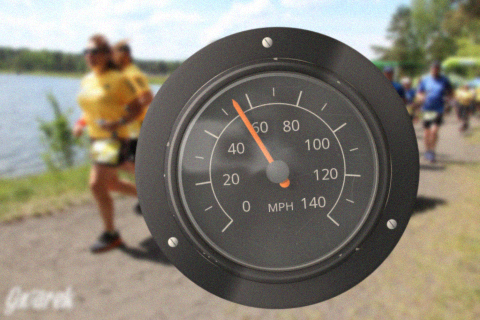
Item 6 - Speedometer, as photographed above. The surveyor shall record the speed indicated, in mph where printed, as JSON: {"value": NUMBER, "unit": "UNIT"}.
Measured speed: {"value": 55, "unit": "mph"}
